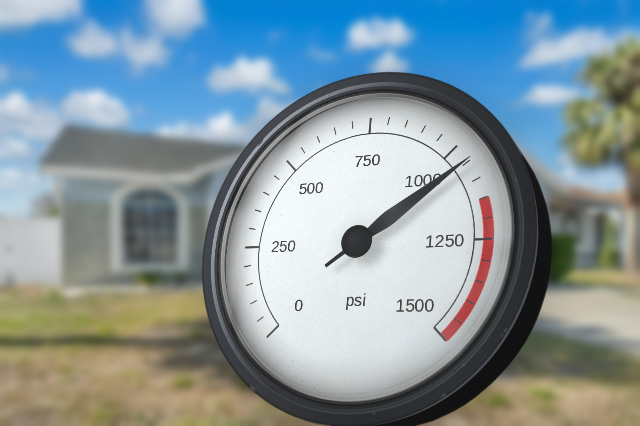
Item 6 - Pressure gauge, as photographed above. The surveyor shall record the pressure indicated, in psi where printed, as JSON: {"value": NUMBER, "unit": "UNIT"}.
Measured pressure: {"value": 1050, "unit": "psi"}
